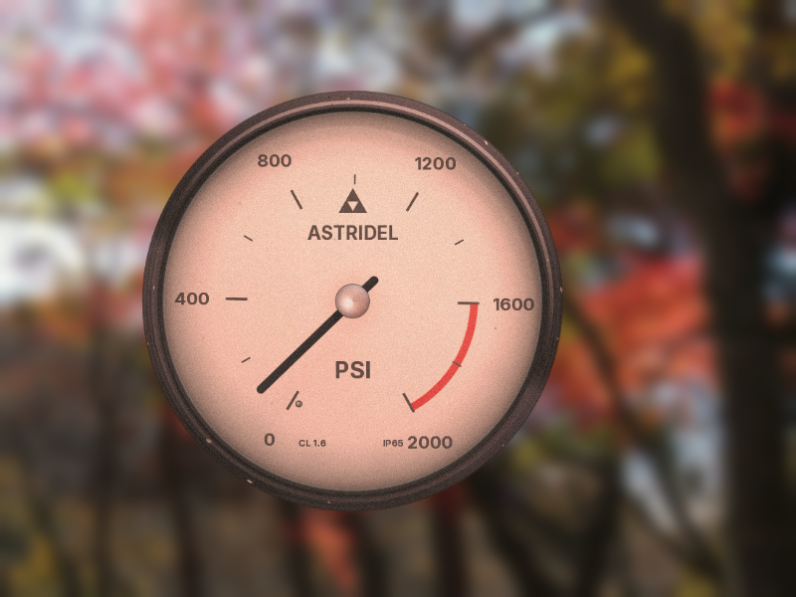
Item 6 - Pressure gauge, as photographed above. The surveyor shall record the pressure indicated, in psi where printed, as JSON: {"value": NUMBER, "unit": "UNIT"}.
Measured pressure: {"value": 100, "unit": "psi"}
